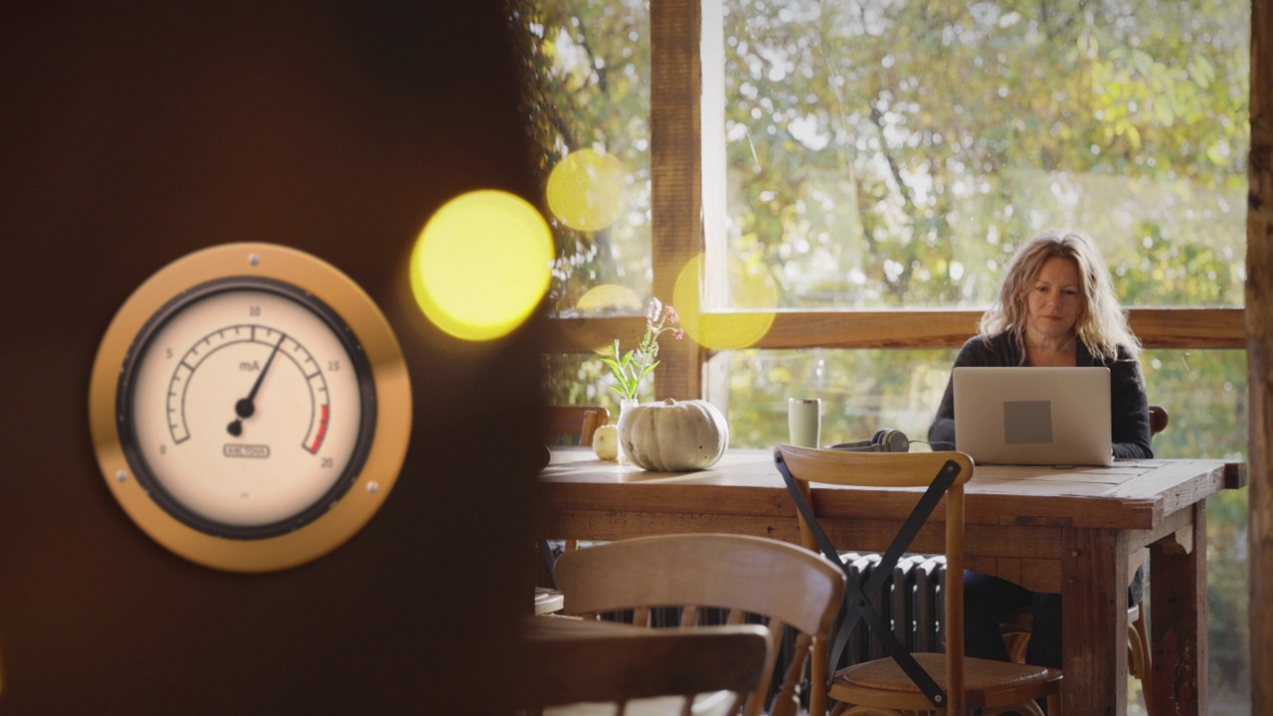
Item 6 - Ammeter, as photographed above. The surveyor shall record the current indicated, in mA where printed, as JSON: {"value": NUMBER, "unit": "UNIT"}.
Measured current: {"value": 12, "unit": "mA"}
